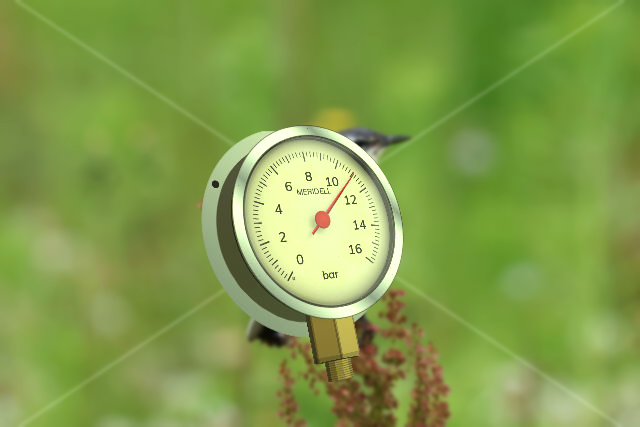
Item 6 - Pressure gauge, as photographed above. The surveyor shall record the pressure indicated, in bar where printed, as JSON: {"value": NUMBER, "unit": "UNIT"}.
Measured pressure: {"value": 11, "unit": "bar"}
